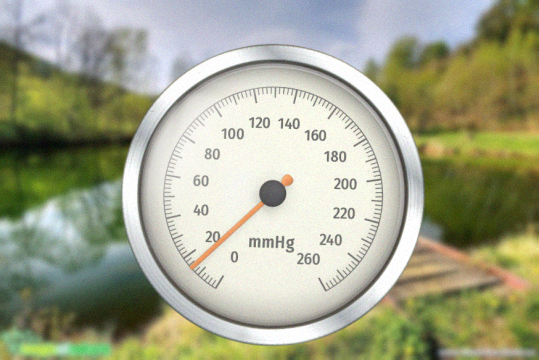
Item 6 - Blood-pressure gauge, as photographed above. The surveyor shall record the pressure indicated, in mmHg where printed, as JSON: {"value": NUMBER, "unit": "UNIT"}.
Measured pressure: {"value": 14, "unit": "mmHg"}
